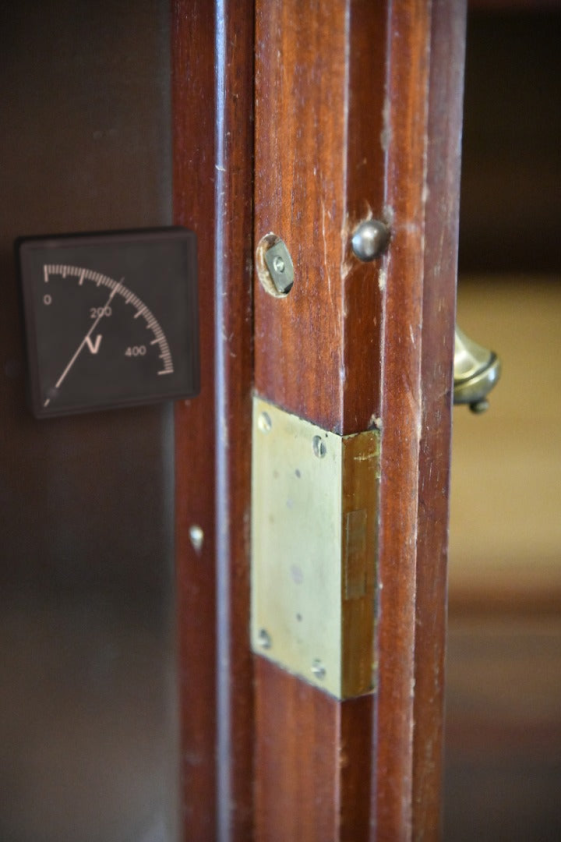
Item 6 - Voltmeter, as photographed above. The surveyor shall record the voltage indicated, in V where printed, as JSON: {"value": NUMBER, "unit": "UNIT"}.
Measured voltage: {"value": 200, "unit": "V"}
